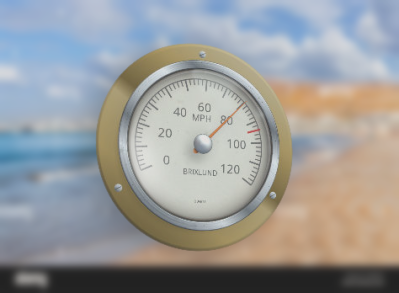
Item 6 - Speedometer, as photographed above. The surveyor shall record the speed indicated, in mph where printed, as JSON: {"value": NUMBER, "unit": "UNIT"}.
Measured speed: {"value": 80, "unit": "mph"}
